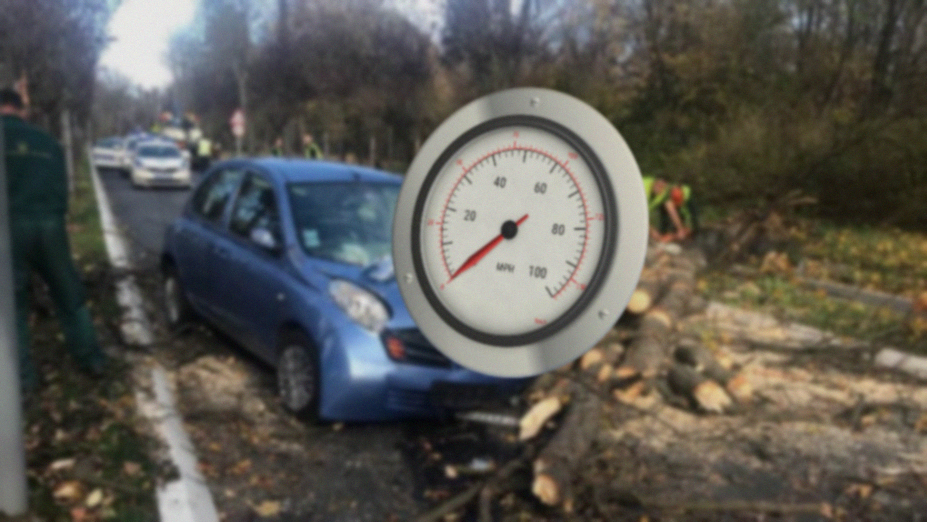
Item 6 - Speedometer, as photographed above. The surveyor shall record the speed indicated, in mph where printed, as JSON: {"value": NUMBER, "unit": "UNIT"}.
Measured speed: {"value": 0, "unit": "mph"}
